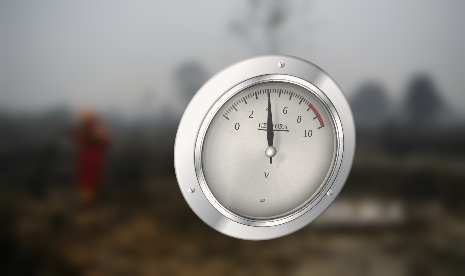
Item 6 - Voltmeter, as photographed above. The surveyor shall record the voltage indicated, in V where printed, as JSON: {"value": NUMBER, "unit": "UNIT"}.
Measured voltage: {"value": 4, "unit": "V"}
